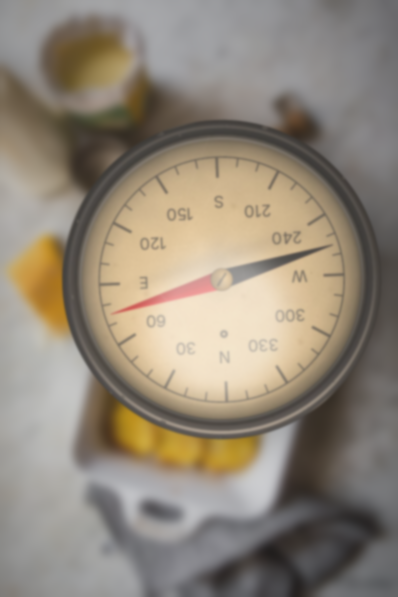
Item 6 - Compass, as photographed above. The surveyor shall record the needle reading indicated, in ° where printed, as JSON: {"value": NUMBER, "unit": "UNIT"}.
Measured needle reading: {"value": 75, "unit": "°"}
